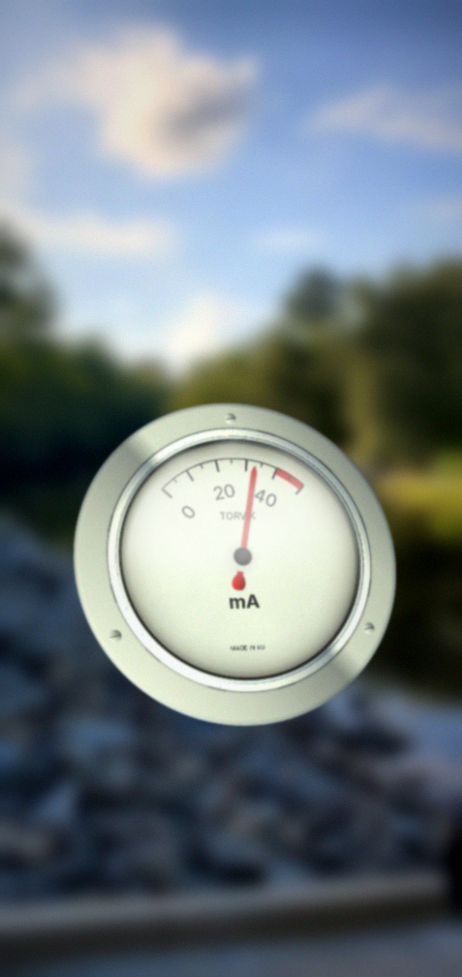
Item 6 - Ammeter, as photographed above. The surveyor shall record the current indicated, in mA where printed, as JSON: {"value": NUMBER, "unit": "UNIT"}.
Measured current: {"value": 32.5, "unit": "mA"}
